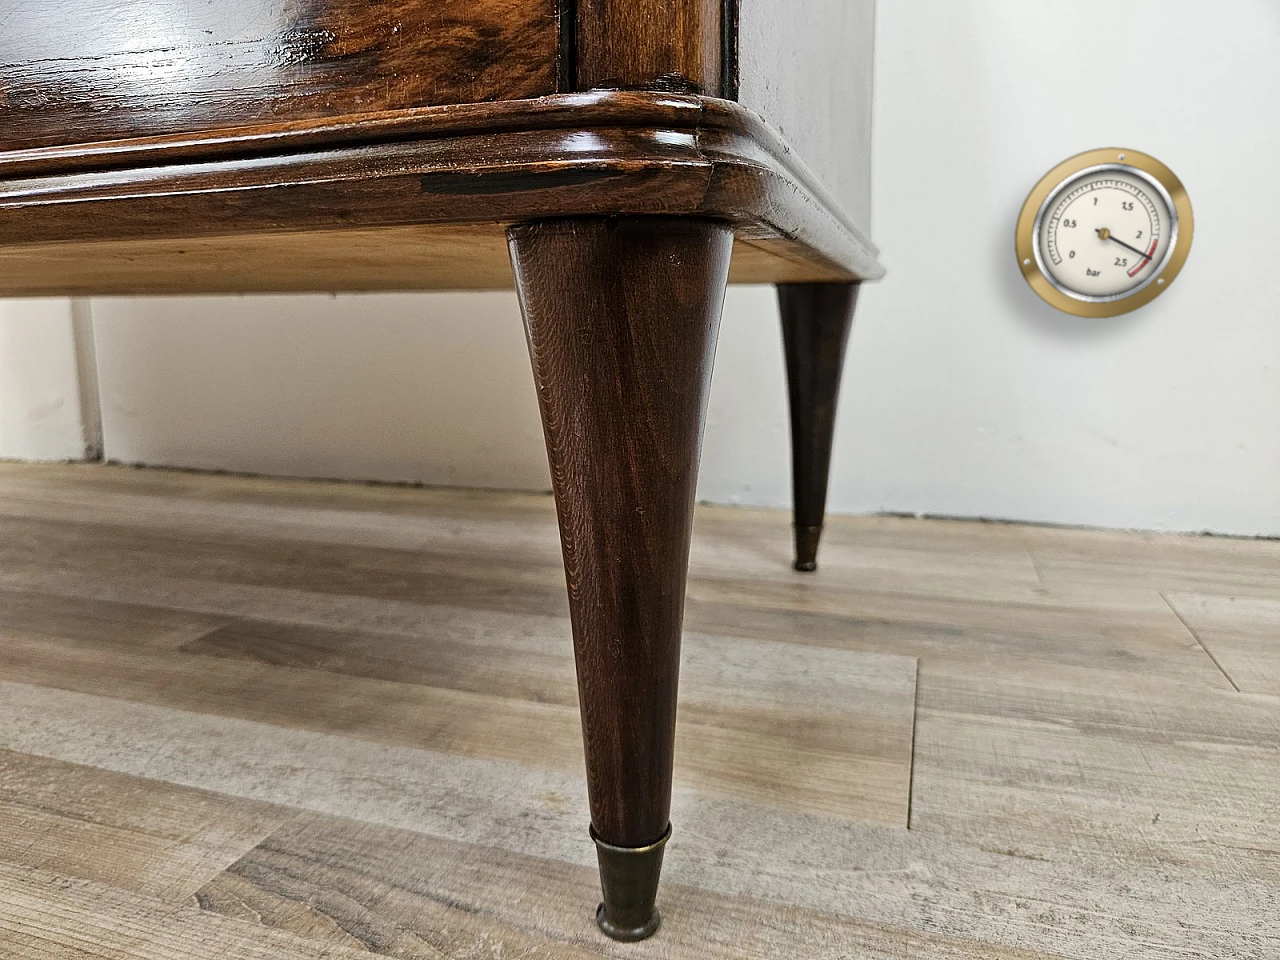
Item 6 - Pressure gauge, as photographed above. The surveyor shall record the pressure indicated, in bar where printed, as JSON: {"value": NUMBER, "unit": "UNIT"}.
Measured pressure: {"value": 2.25, "unit": "bar"}
